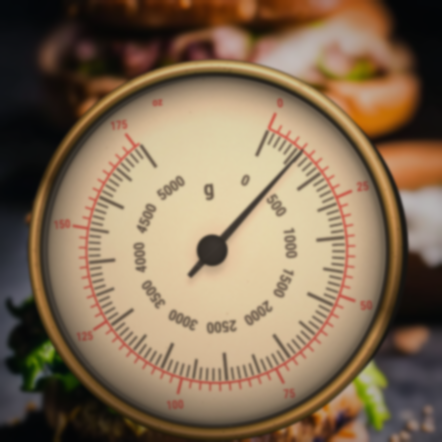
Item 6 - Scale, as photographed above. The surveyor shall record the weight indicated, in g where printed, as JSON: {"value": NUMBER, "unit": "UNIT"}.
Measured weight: {"value": 300, "unit": "g"}
